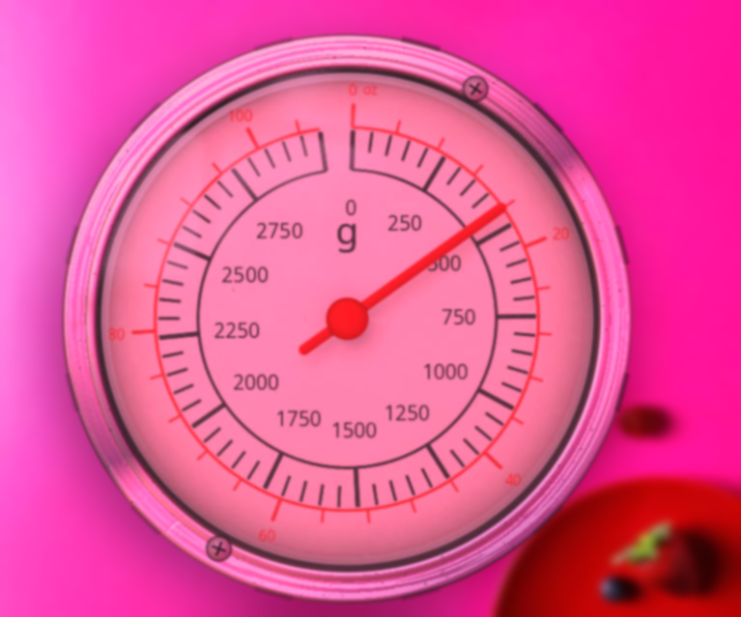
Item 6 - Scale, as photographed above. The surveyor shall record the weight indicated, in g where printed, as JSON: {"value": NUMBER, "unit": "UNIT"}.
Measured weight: {"value": 450, "unit": "g"}
